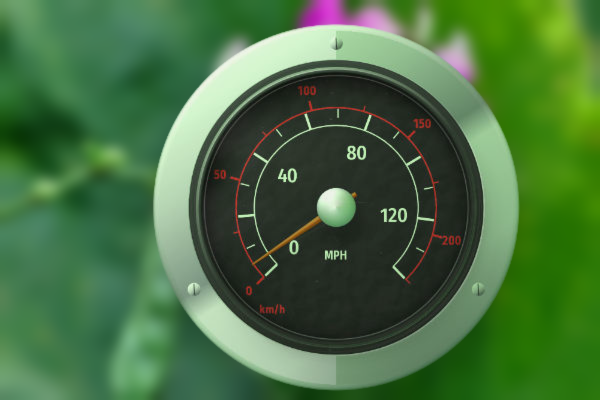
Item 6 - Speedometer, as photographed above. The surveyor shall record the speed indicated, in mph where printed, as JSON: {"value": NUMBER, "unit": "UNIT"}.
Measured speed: {"value": 5, "unit": "mph"}
